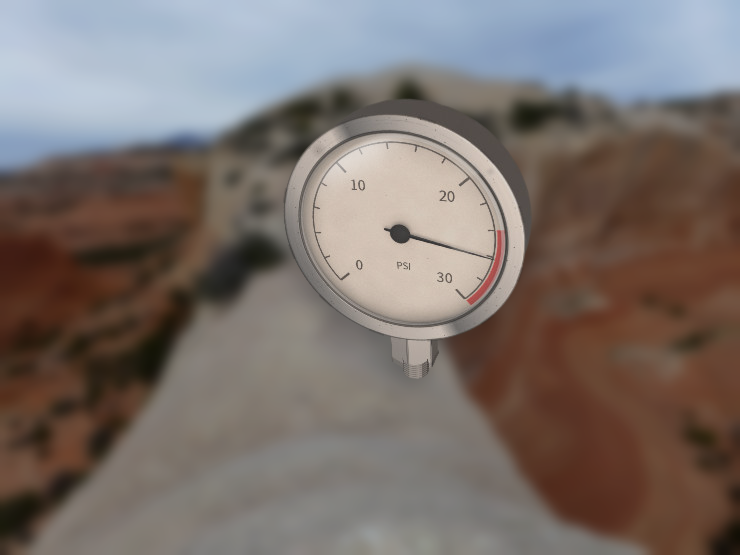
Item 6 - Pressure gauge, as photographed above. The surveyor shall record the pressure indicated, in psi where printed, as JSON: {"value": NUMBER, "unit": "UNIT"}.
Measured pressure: {"value": 26, "unit": "psi"}
